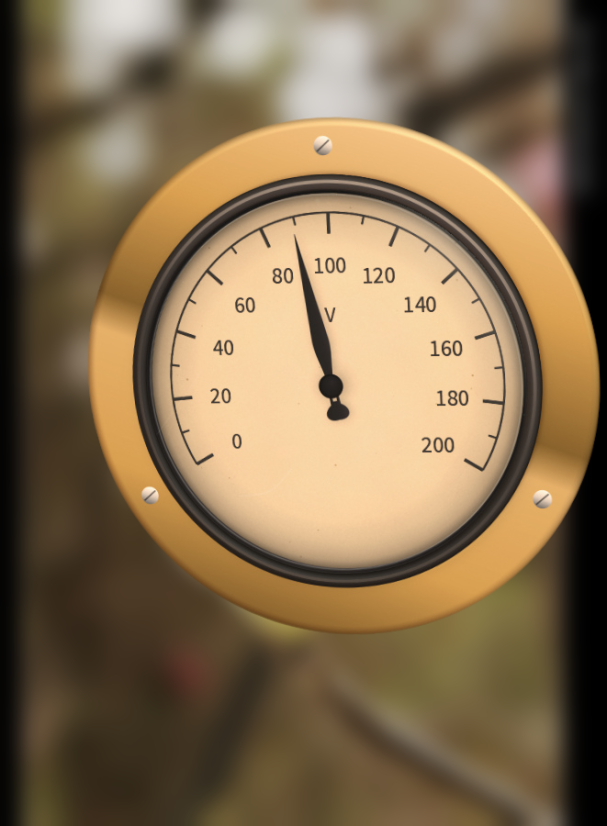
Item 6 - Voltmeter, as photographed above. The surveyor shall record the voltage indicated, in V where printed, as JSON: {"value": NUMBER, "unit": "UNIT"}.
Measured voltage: {"value": 90, "unit": "V"}
